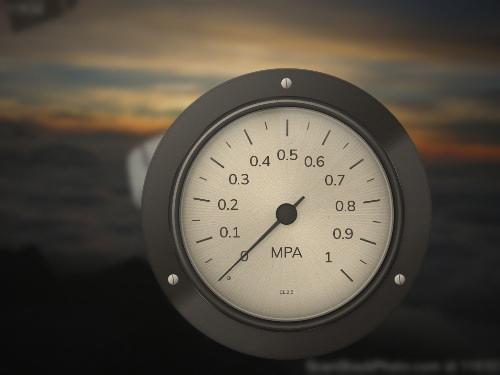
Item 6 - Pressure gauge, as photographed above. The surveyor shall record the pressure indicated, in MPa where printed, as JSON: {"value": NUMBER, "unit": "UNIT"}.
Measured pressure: {"value": 0, "unit": "MPa"}
